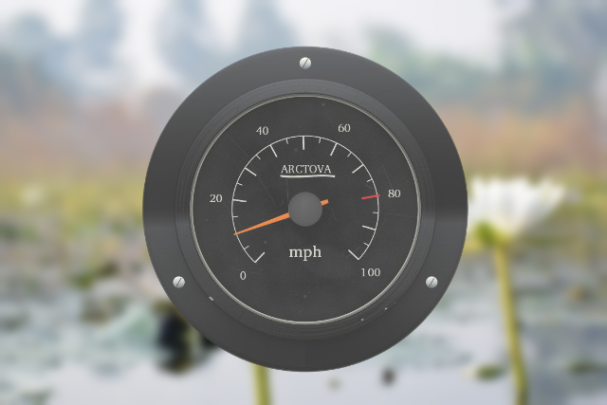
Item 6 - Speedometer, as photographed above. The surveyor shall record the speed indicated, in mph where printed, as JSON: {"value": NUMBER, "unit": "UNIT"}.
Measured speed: {"value": 10, "unit": "mph"}
